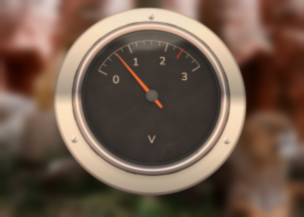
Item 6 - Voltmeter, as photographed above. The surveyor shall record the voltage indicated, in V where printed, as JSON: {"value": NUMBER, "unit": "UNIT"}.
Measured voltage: {"value": 0.6, "unit": "V"}
